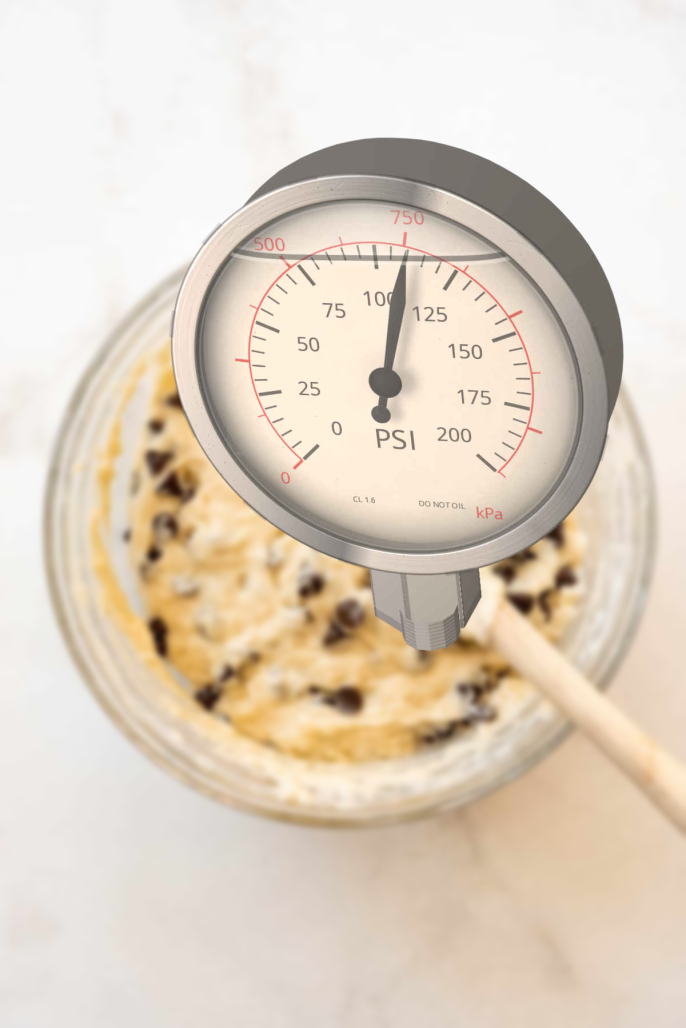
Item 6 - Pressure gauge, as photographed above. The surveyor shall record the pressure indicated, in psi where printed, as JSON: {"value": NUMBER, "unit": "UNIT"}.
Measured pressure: {"value": 110, "unit": "psi"}
